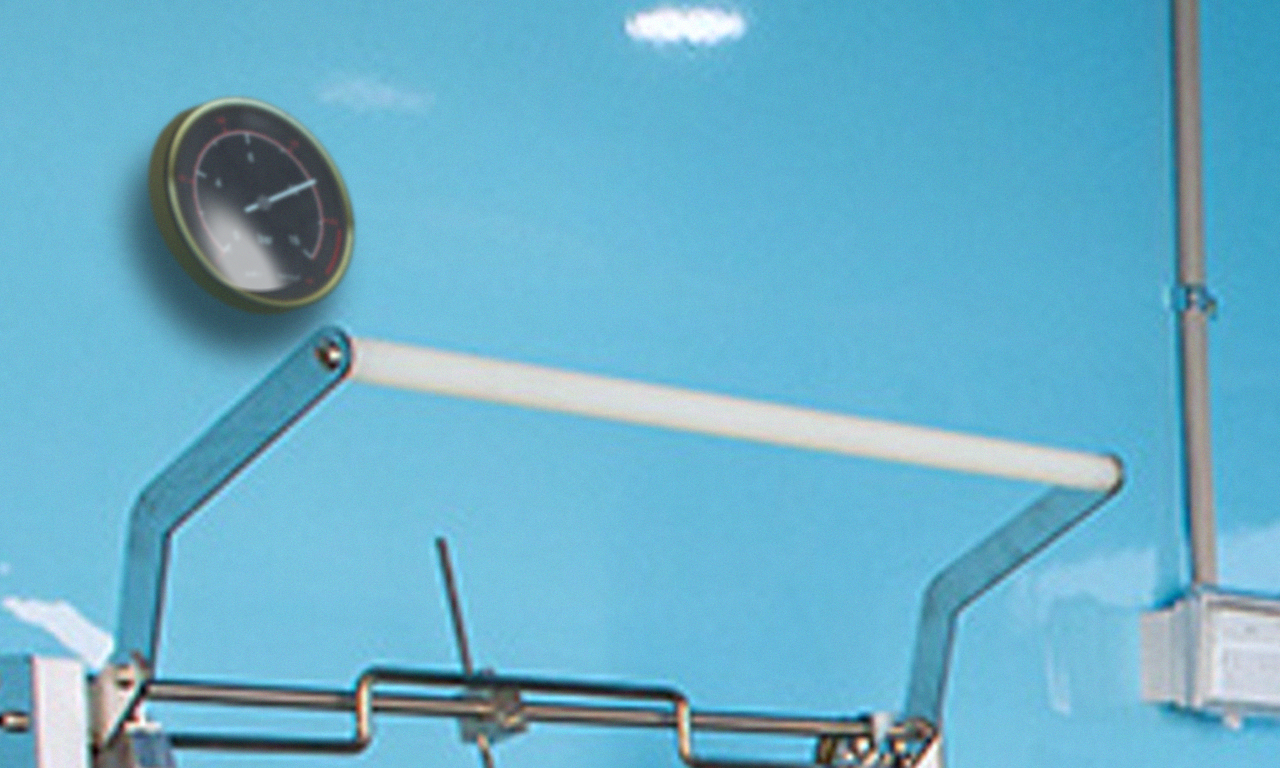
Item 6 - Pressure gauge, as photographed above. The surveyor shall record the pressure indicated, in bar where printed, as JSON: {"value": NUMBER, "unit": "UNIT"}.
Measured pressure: {"value": 12, "unit": "bar"}
